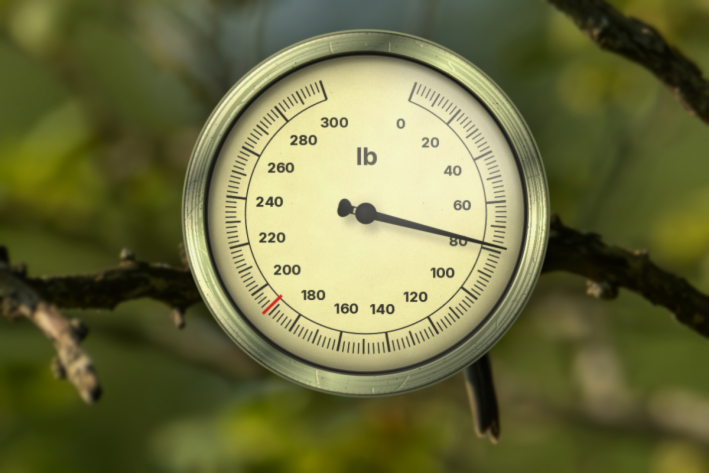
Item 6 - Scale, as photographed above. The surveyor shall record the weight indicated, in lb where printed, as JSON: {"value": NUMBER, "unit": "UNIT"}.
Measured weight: {"value": 78, "unit": "lb"}
